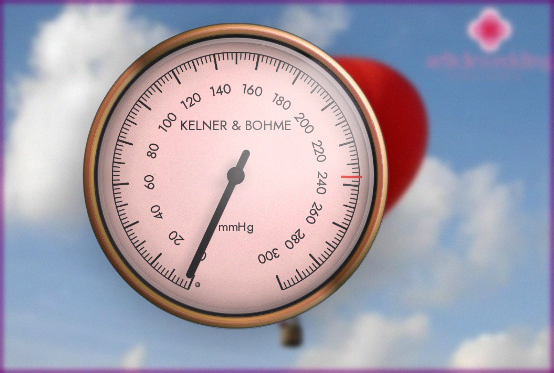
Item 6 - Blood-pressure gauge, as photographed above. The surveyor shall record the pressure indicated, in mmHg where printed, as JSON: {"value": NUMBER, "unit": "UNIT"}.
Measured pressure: {"value": 2, "unit": "mmHg"}
